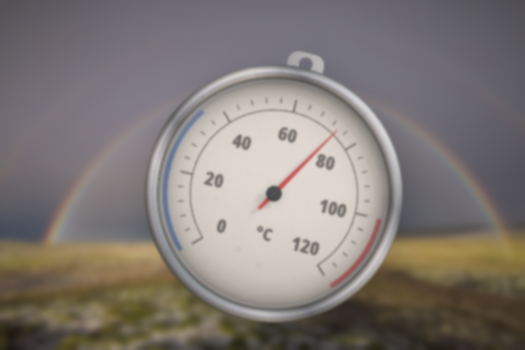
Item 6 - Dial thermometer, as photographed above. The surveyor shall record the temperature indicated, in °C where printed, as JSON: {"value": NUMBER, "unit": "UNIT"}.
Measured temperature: {"value": 74, "unit": "°C"}
